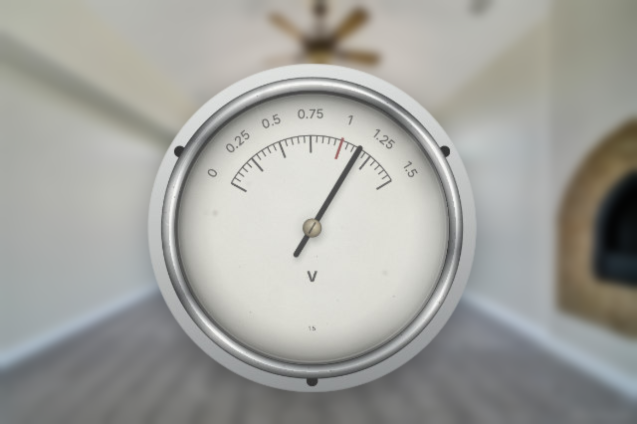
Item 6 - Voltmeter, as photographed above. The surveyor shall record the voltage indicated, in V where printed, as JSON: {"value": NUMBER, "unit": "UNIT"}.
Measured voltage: {"value": 1.15, "unit": "V"}
